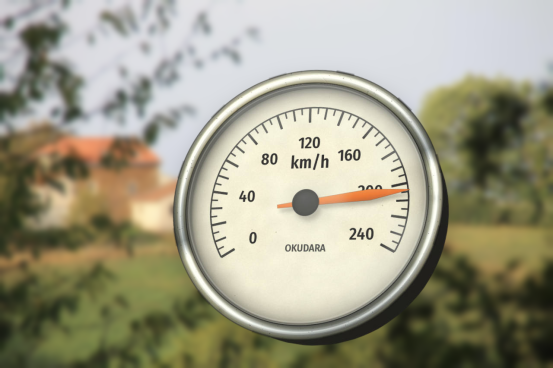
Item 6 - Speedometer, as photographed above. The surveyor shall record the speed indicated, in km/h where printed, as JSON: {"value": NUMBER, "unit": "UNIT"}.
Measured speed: {"value": 205, "unit": "km/h"}
